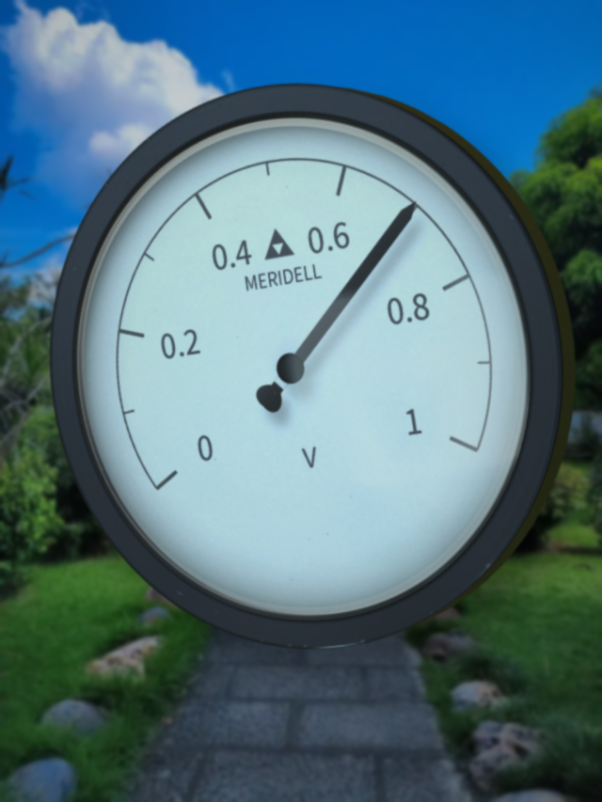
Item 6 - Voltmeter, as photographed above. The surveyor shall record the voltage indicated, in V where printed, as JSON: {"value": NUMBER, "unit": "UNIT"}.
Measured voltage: {"value": 0.7, "unit": "V"}
